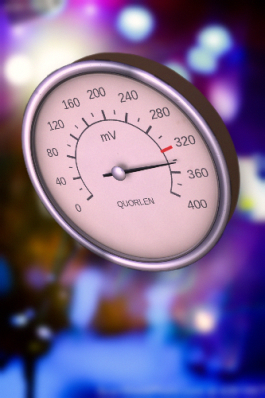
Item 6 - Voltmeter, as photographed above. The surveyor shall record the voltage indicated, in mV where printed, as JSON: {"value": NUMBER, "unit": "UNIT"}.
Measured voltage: {"value": 340, "unit": "mV"}
